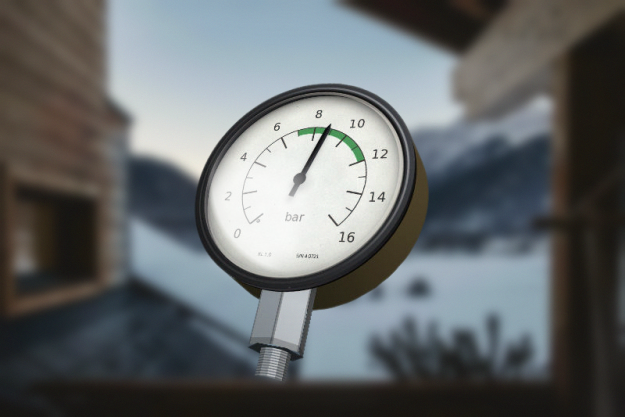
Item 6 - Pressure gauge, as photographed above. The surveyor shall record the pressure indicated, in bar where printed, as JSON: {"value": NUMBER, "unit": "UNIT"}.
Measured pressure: {"value": 9, "unit": "bar"}
